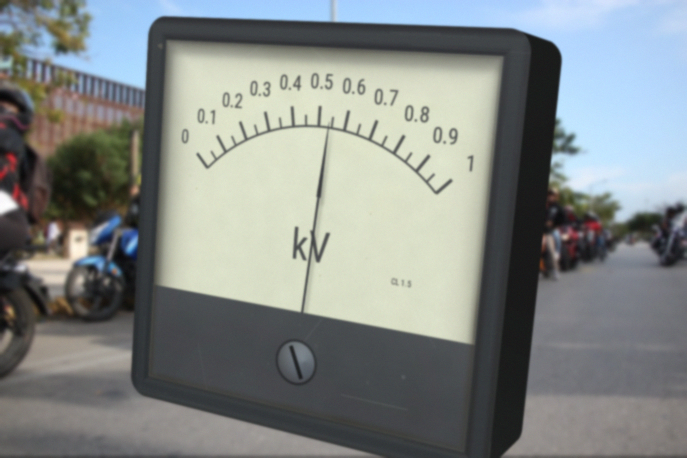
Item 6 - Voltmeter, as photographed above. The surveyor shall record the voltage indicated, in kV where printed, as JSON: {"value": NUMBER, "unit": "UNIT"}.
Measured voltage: {"value": 0.55, "unit": "kV"}
